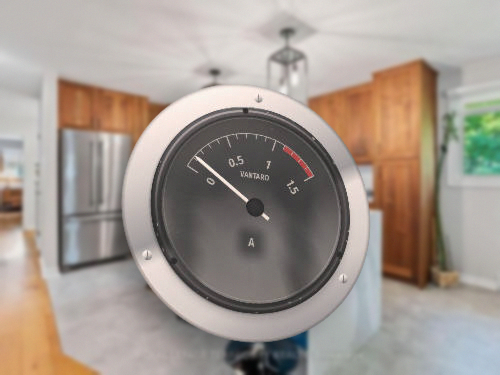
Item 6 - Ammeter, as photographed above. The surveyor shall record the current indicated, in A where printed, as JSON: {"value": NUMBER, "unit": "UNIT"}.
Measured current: {"value": 0.1, "unit": "A"}
